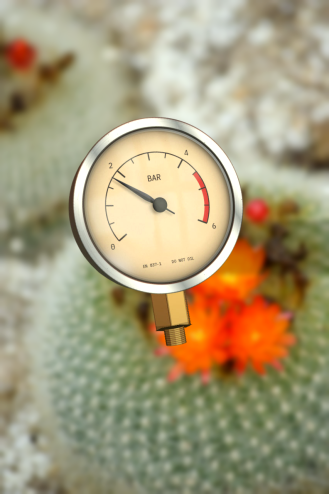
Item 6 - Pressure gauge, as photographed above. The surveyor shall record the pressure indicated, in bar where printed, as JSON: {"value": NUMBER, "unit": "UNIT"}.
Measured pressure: {"value": 1.75, "unit": "bar"}
